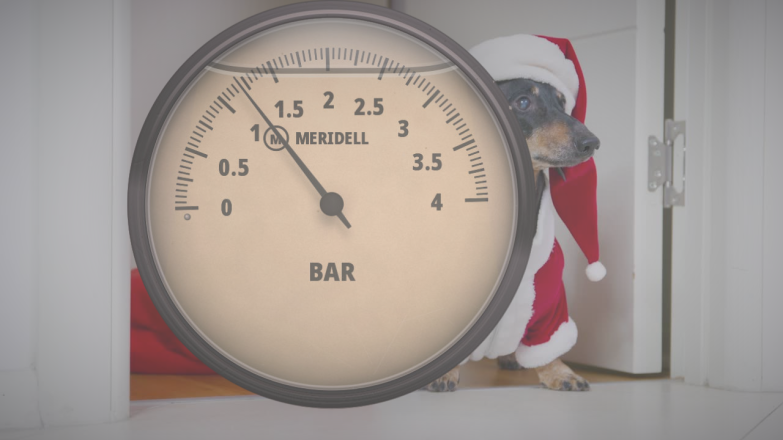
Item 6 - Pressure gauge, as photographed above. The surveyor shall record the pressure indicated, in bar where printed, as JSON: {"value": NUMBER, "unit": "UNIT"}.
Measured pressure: {"value": 1.2, "unit": "bar"}
